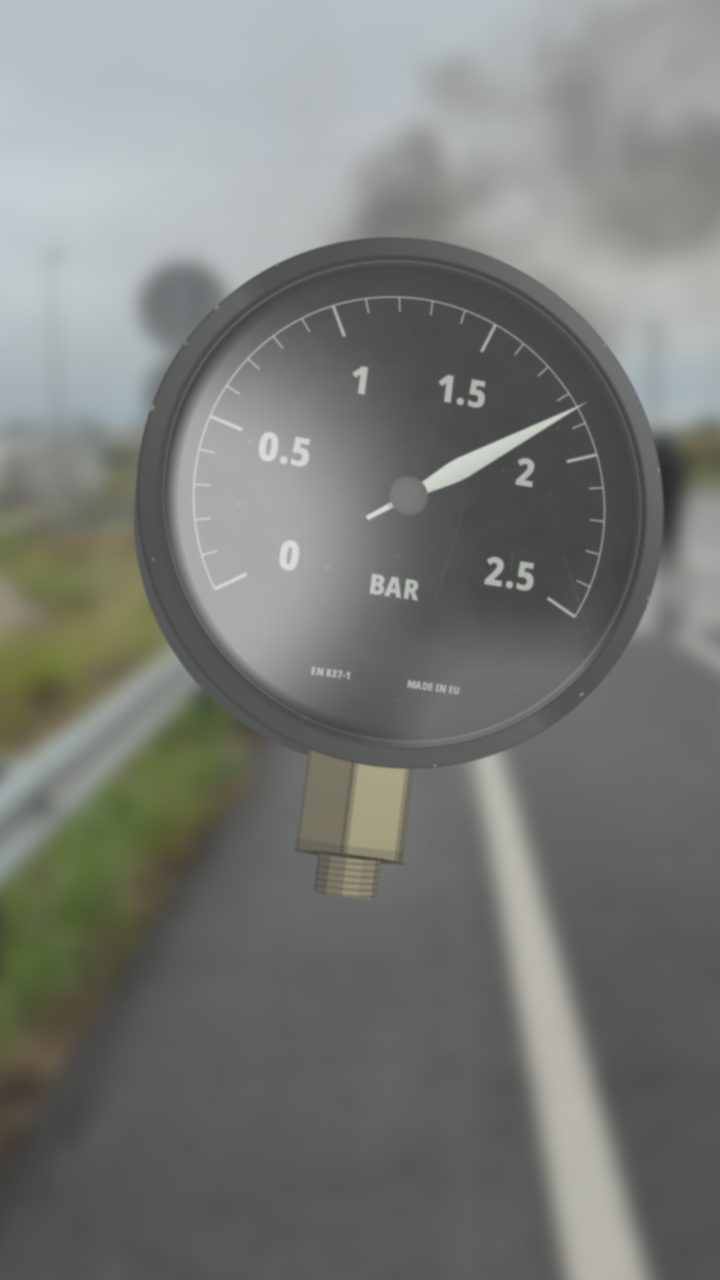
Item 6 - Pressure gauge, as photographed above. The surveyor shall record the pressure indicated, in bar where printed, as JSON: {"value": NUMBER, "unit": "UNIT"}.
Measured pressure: {"value": 1.85, "unit": "bar"}
